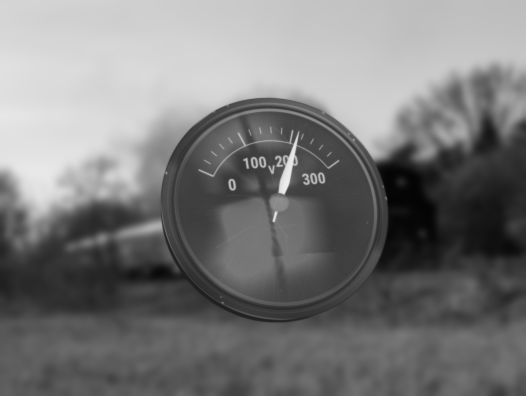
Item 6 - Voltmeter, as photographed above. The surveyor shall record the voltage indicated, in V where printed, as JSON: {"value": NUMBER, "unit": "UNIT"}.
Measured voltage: {"value": 210, "unit": "V"}
